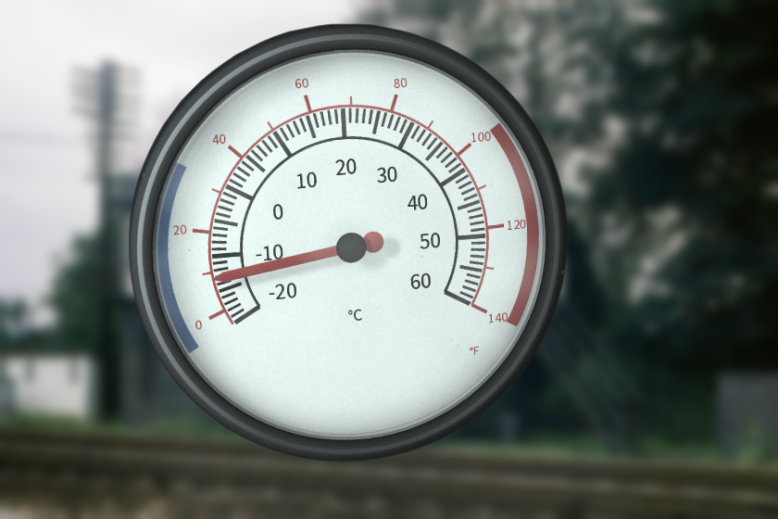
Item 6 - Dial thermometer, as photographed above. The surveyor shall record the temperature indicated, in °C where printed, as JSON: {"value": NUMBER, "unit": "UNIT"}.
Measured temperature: {"value": -13, "unit": "°C"}
